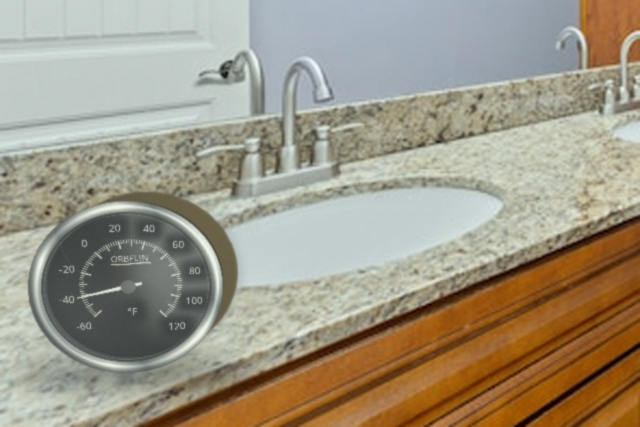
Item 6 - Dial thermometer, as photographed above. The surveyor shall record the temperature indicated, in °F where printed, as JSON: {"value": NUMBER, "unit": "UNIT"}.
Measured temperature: {"value": -40, "unit": "°F"}
